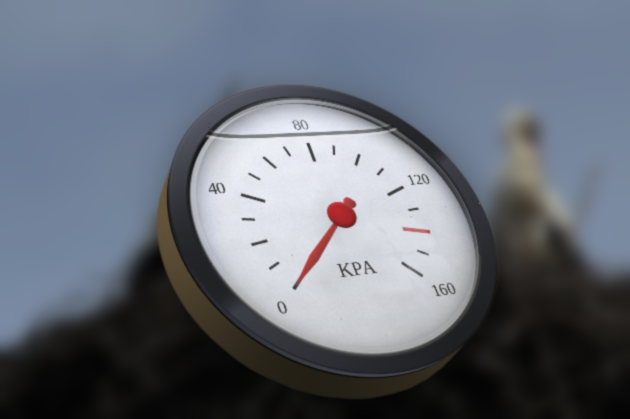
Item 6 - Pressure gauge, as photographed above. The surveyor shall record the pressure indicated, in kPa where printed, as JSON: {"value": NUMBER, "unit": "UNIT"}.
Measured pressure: {"value": 0, "unit": "kPa"}
